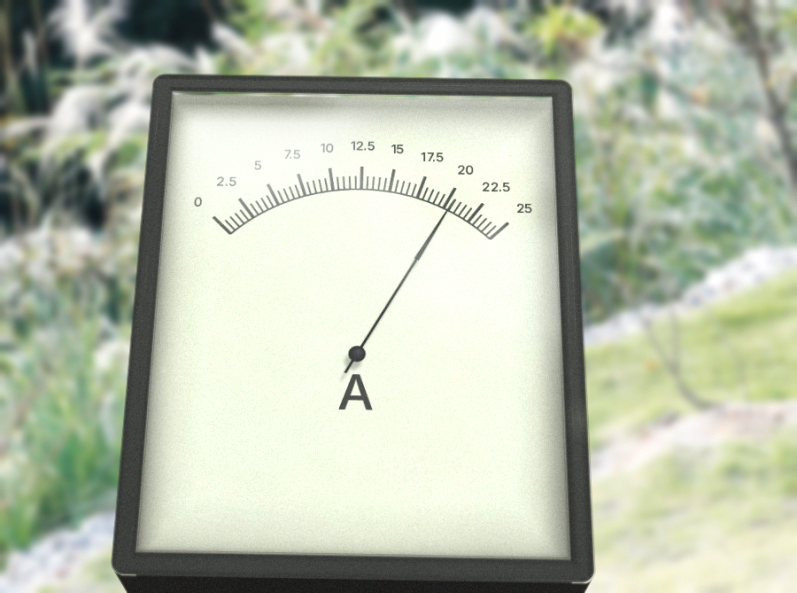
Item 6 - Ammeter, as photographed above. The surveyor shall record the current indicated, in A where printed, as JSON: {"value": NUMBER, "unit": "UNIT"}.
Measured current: {"value": 20.5, "unit": "A"}
